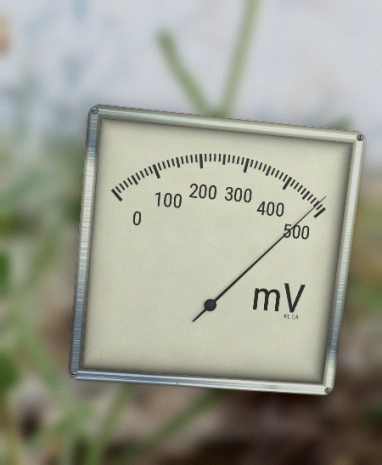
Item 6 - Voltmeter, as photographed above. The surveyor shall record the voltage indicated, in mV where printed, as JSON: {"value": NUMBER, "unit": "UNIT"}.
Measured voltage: {"value": 480, "unit": "mV"}
